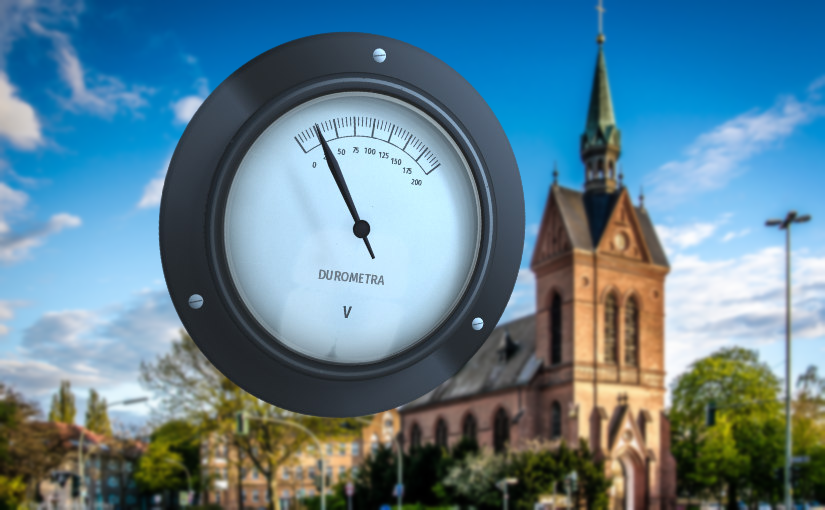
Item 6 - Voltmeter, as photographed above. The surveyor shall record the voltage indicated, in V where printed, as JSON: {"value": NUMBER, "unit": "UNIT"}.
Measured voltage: {"value": 25, "unit": "V"}
